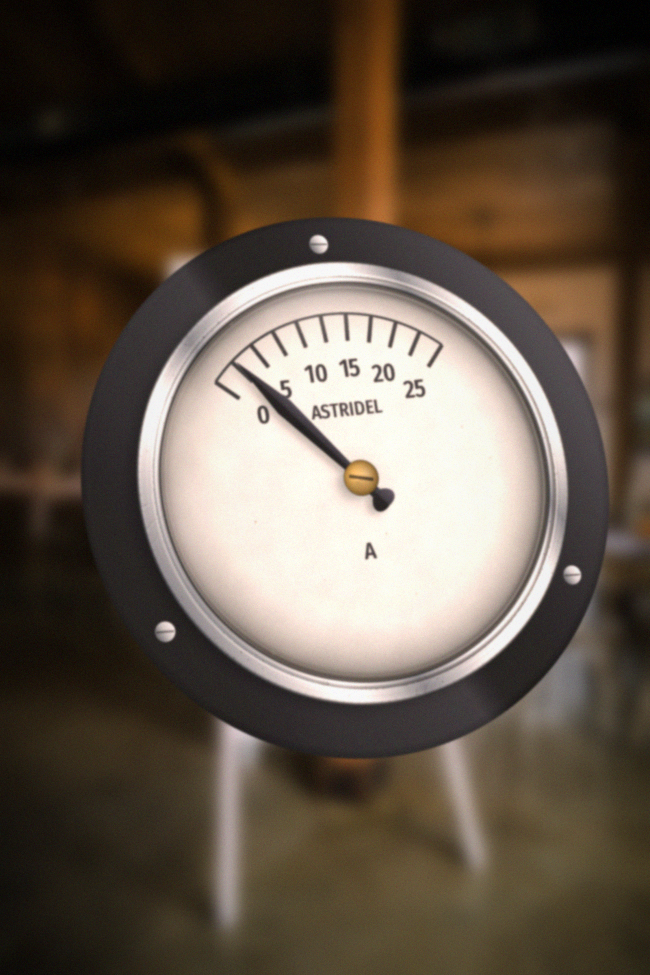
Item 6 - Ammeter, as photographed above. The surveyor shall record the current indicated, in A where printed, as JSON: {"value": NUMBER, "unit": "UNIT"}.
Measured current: {"value": 2.5, "unit": "A"}
